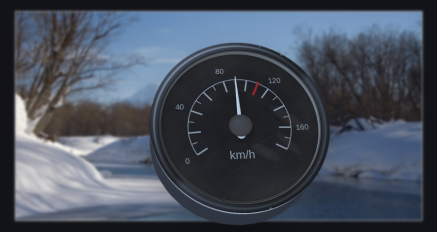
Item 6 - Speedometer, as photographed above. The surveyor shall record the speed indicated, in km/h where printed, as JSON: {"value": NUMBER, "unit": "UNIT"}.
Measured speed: {"value": 90, "unit": "km/h"}
